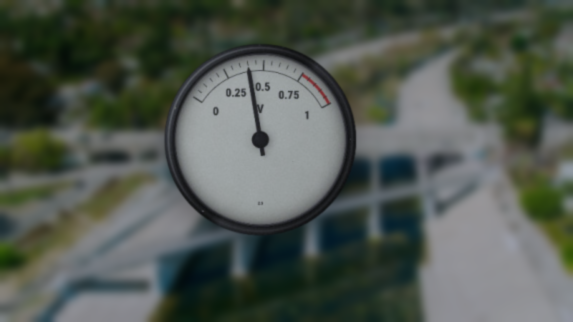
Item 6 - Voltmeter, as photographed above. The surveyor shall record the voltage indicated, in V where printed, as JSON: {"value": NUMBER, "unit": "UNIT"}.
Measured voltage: {"value": 0.4, "unit": "V"}
